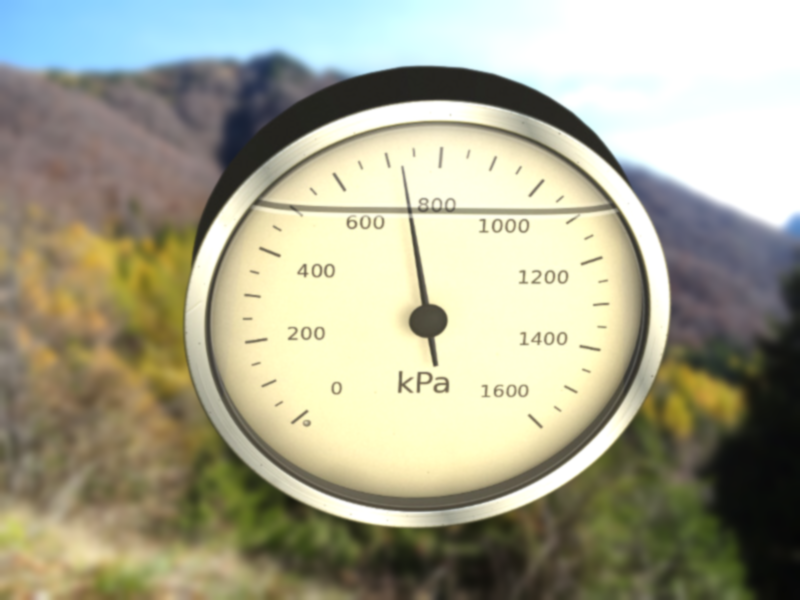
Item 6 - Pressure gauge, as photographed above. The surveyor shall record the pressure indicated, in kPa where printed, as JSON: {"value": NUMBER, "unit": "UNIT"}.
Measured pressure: {"value": 725, "unit": "kPa"}
